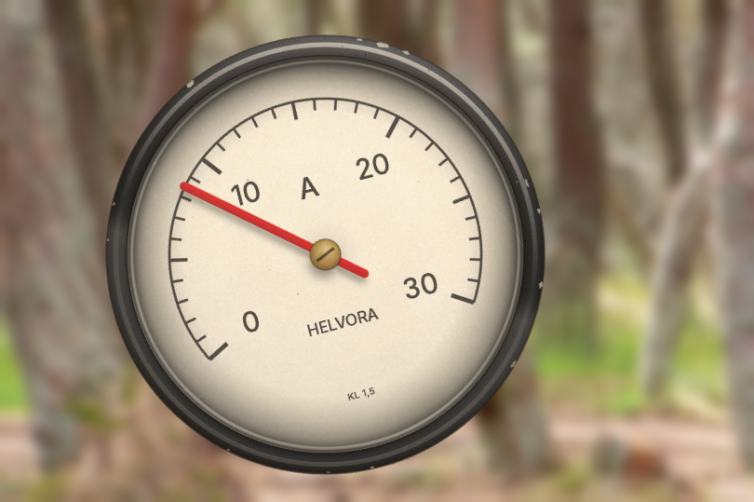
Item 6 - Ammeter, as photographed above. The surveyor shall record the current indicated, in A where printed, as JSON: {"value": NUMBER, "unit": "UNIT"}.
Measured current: {"value": 8.5, "unit": "A"}
